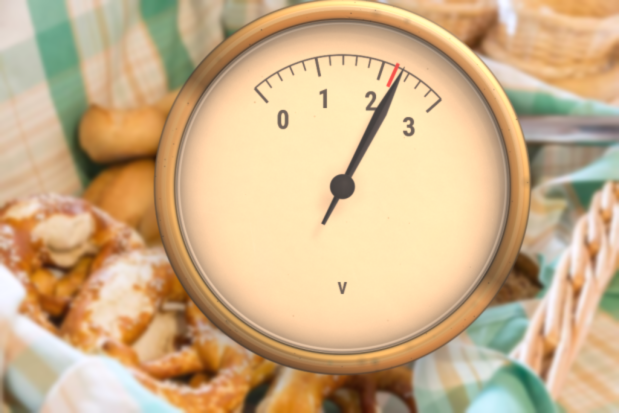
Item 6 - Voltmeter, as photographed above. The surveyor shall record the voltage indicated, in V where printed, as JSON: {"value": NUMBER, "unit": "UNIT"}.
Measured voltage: {"value": 2.3, "unit": "V"}
